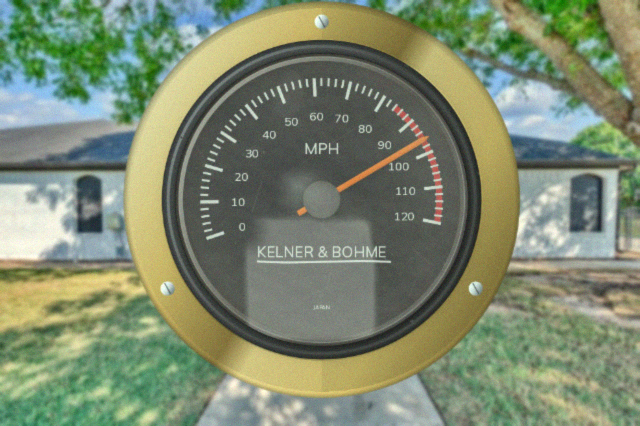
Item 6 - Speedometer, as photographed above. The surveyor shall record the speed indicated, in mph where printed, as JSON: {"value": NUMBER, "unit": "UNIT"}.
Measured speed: {"value": 96, "unit": "mph"}
